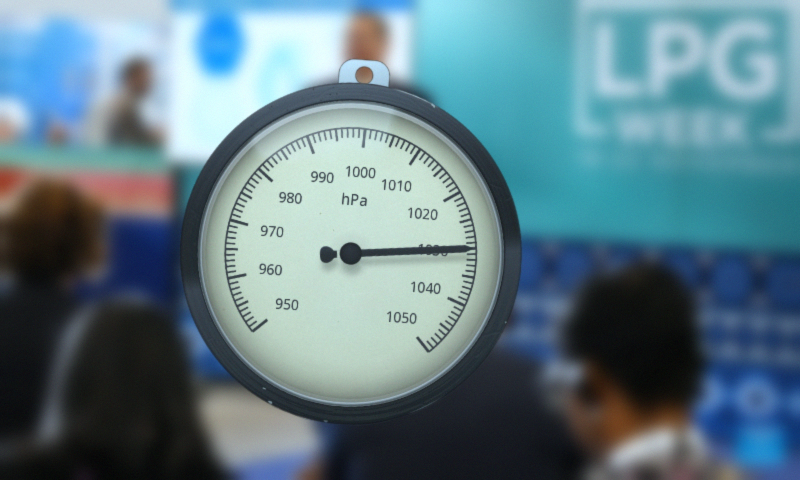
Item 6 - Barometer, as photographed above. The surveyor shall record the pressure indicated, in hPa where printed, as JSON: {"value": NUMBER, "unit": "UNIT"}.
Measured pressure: {"value": 1030, "unit": "hPa"}
